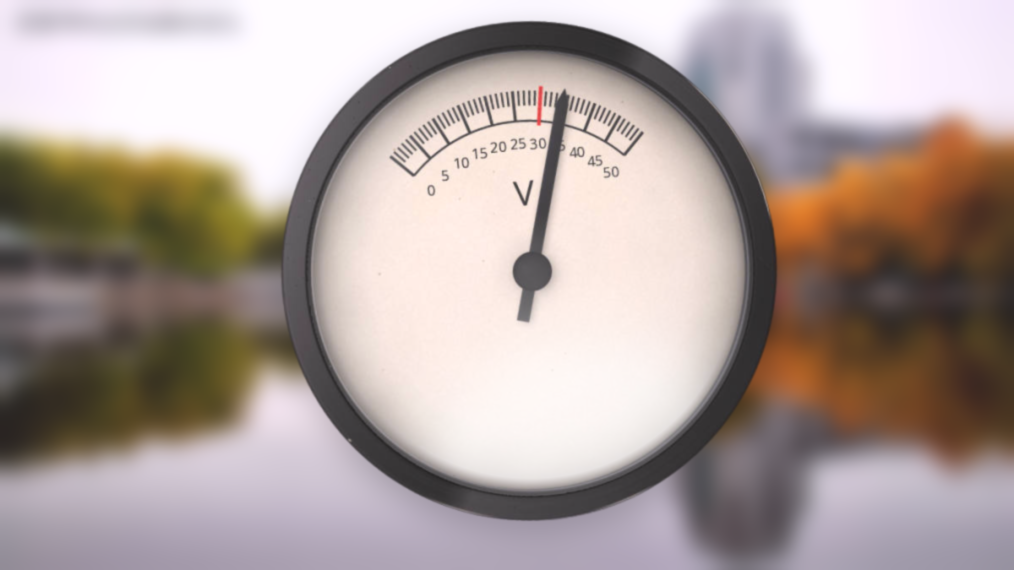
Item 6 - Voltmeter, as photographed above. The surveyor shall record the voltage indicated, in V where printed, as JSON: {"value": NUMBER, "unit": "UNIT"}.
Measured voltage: {"value": 34, "unit": "V"}
